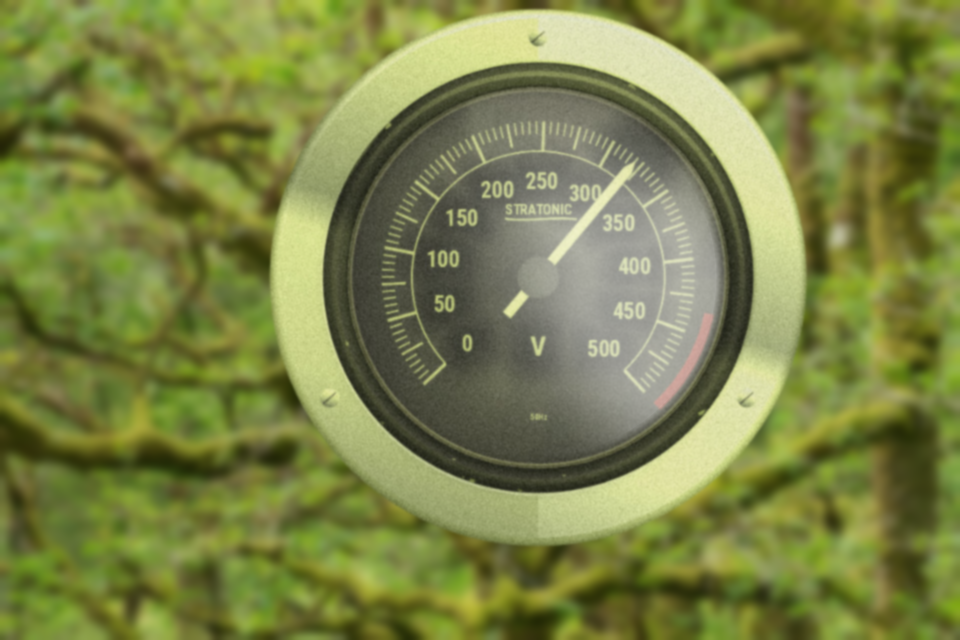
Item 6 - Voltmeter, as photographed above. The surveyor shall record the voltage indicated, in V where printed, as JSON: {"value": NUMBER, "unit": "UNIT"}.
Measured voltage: {"value": 320, "unit": "V"}
